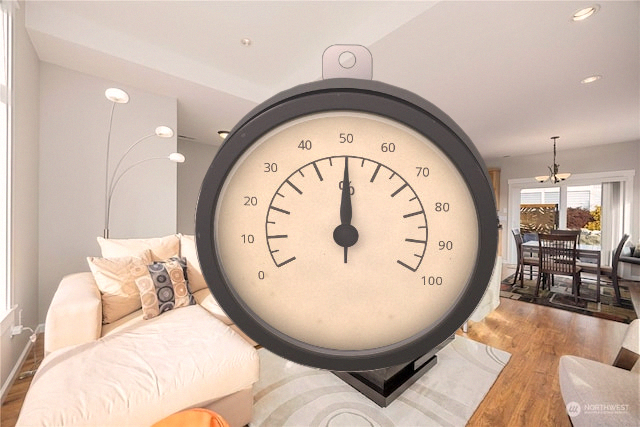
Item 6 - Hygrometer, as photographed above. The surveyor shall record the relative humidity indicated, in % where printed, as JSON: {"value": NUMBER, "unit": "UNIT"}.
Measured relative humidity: {"value": 50, "unit": "%"}
